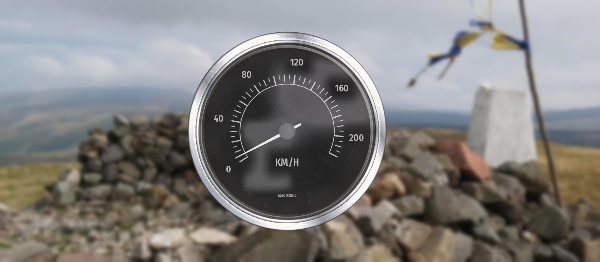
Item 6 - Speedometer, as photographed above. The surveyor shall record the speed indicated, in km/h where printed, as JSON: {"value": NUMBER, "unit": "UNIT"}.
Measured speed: {"value": 5, "unit": "km/h"}
